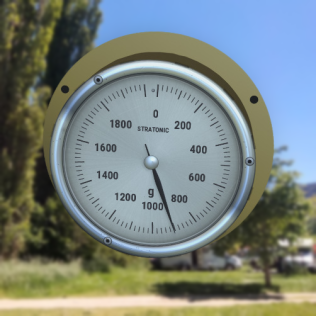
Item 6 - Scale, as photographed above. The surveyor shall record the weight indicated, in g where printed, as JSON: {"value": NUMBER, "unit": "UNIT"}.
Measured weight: {"value": 900, "unit": "g"}
